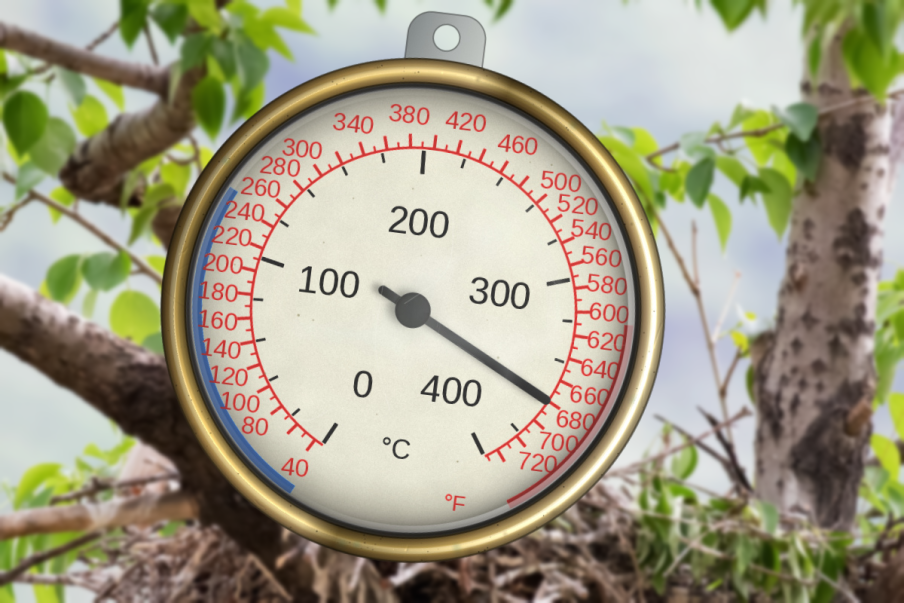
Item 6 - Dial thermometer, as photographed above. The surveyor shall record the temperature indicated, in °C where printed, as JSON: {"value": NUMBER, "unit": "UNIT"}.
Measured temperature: {"value": 360, "unit": "°C"}
